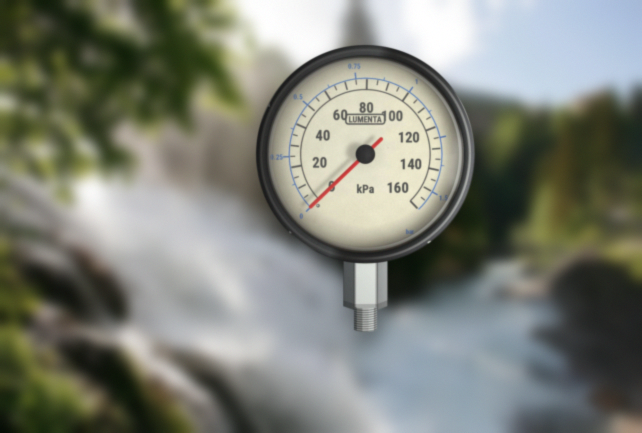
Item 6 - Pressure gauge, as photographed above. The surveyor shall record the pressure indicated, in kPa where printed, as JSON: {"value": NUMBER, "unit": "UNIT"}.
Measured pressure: {"value": 0, "unit": "kPa"}
